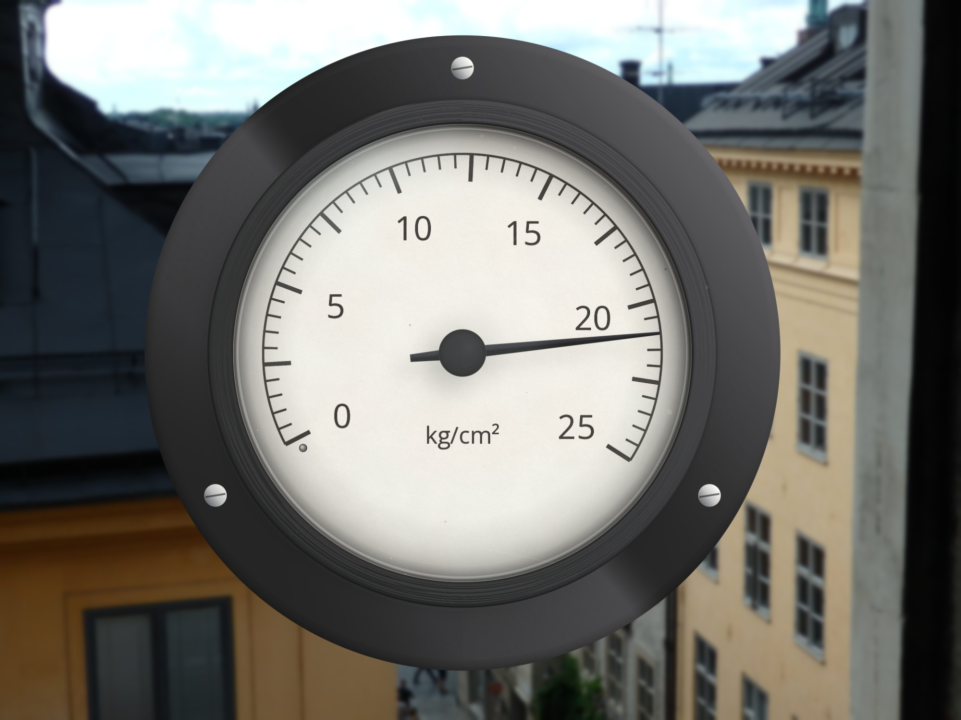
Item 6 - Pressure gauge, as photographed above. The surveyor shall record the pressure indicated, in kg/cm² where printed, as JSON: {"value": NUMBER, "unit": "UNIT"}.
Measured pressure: {"value": 21, "unit": "kg/cm²"}
